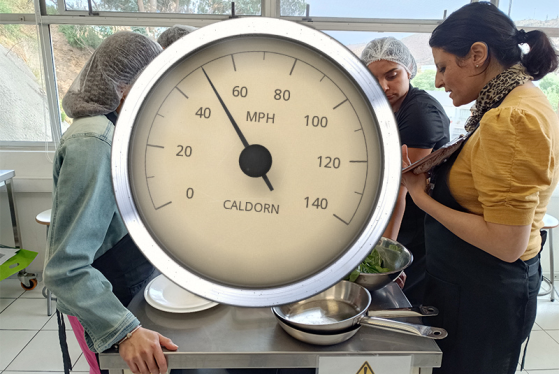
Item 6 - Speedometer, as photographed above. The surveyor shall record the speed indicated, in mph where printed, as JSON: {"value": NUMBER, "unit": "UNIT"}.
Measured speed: {"value": 50, "unit": "mph"}
